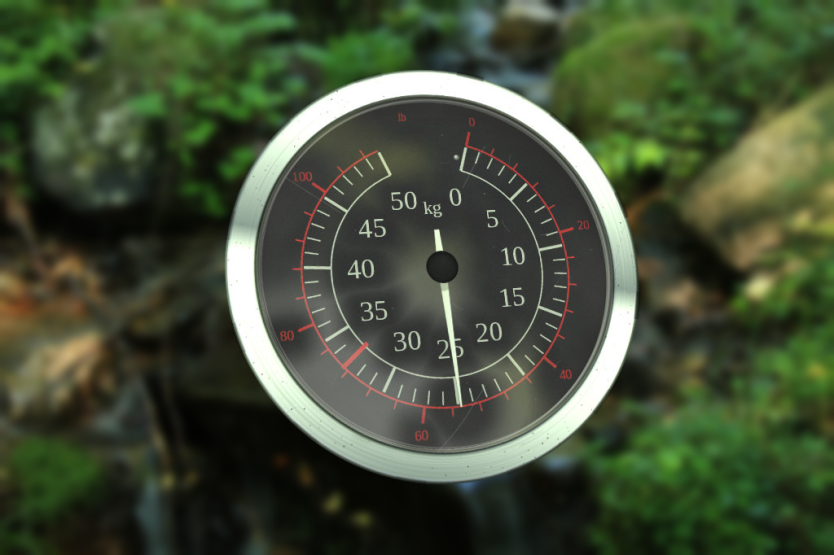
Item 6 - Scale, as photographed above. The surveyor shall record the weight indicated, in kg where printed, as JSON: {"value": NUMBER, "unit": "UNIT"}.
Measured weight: {"value": 25, "unit": "kg"}
